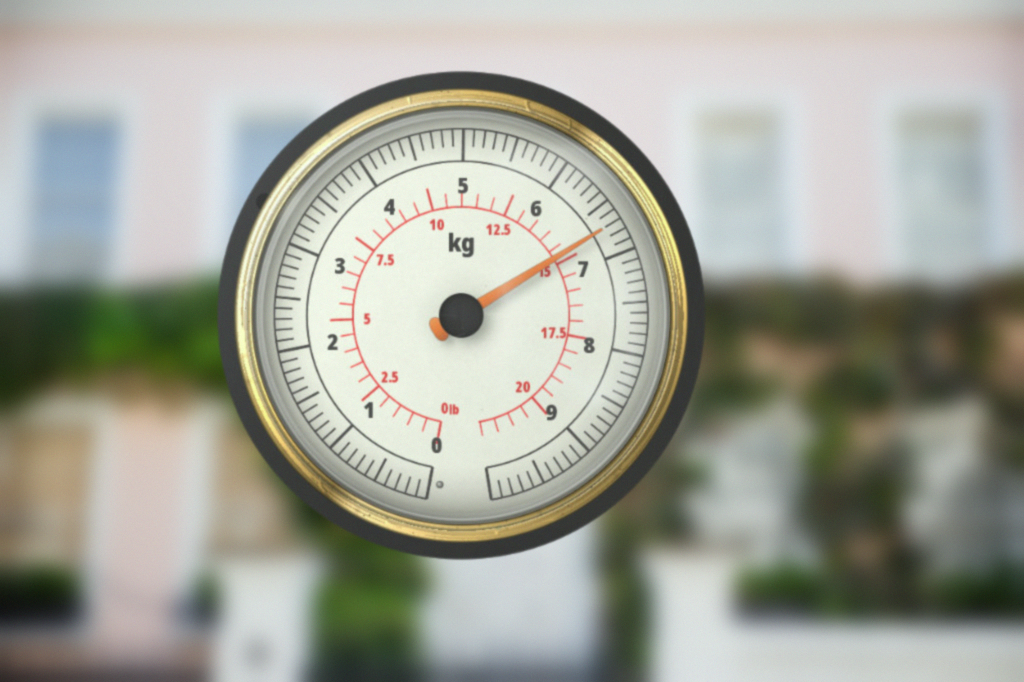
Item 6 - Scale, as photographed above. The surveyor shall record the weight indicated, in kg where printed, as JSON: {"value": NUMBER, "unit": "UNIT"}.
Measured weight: {"value": 6.7, "unit": "kg"}
